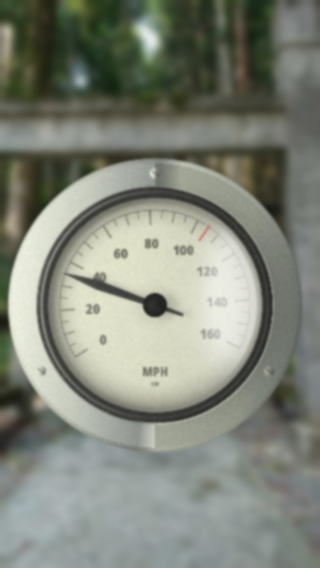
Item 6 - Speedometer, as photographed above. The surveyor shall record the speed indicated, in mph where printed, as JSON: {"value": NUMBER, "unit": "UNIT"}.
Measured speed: {"value": 35, "unit": "mph"}
